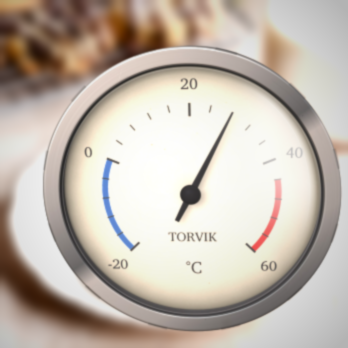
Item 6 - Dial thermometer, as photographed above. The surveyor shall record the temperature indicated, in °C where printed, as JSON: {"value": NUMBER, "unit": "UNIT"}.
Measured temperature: {"value": 28, "unit": "°C"}
